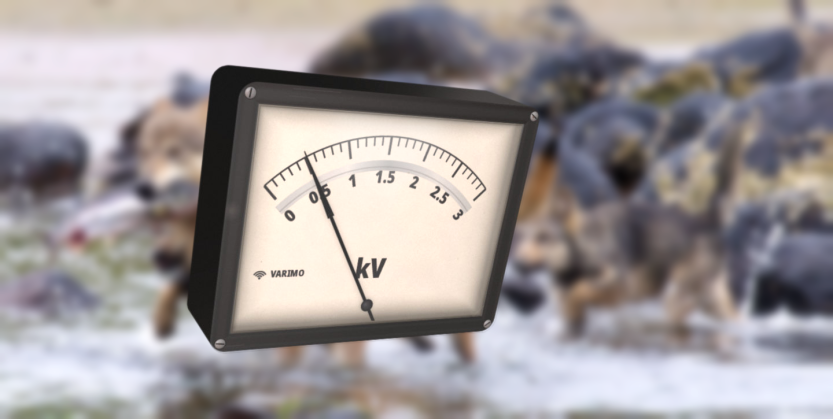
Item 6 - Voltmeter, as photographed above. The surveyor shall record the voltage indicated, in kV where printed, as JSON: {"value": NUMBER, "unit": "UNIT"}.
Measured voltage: {"value": 0.5, "unit": "kV"}
